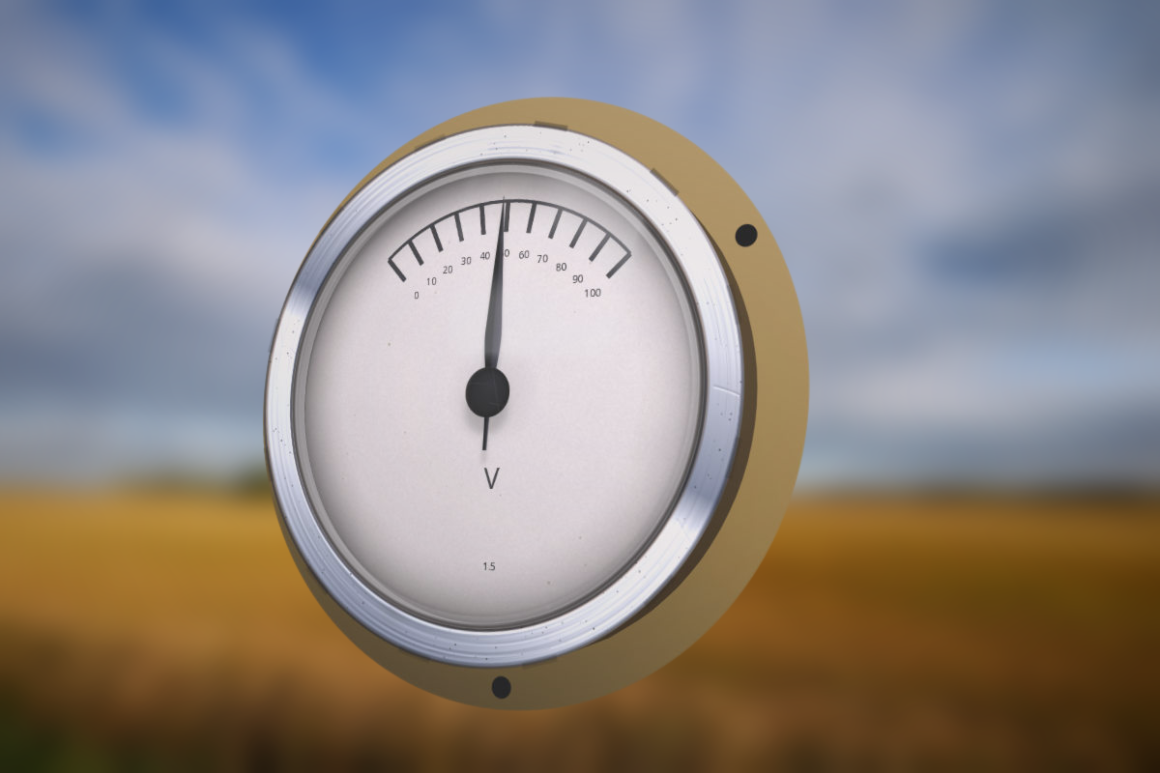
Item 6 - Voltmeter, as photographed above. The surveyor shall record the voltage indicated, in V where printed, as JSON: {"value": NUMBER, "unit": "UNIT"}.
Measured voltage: {"value": 50, "unit": "V"}
